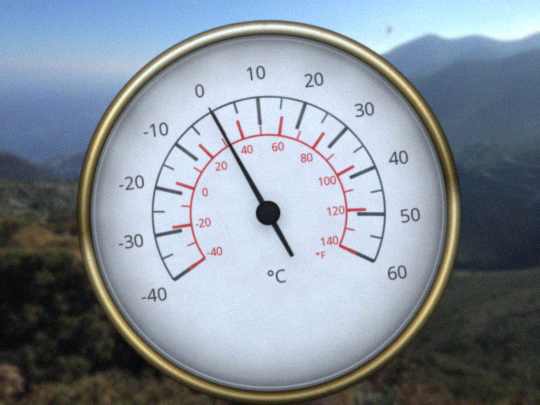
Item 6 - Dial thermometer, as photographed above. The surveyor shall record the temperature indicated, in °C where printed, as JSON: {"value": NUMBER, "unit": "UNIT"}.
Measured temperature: {"value": 0, "unit": "°C"}
